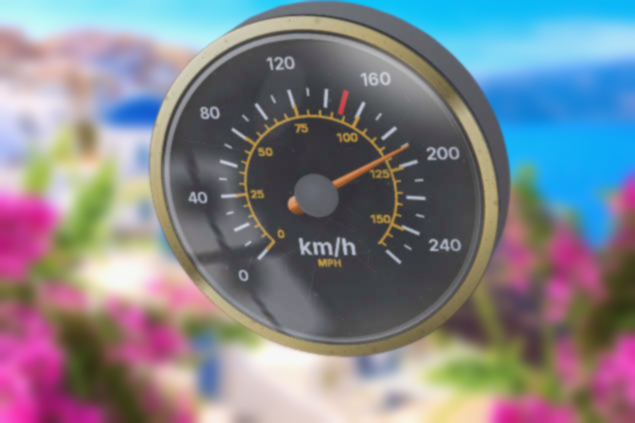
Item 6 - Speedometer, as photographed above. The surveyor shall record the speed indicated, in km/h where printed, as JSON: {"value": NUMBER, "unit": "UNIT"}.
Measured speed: {"value": 190, "unit": "km/h"}
